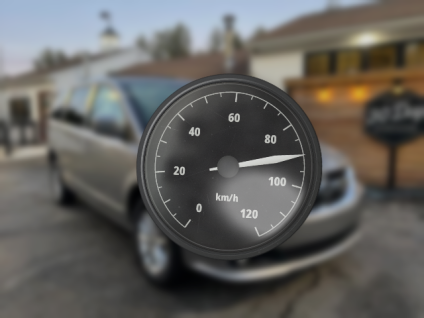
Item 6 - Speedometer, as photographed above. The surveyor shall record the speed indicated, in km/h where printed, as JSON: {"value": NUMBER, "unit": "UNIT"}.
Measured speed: {"value": 90, "unit": "km/h"}
